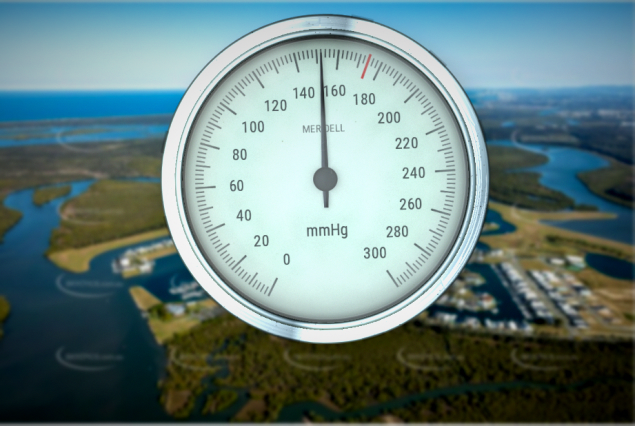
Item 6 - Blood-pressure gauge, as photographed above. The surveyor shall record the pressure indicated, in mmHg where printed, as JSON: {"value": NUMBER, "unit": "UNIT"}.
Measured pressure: {"value": 152, "unit": "mmHg"}
